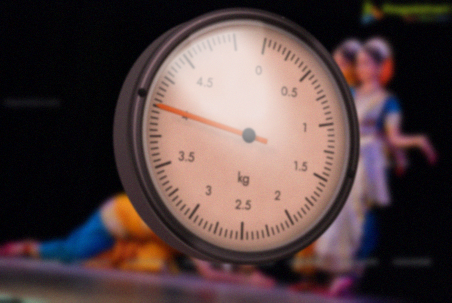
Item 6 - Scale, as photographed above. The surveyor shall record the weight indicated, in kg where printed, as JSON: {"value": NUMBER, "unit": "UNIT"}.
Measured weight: {"value": 4, "unit": "kg"}
